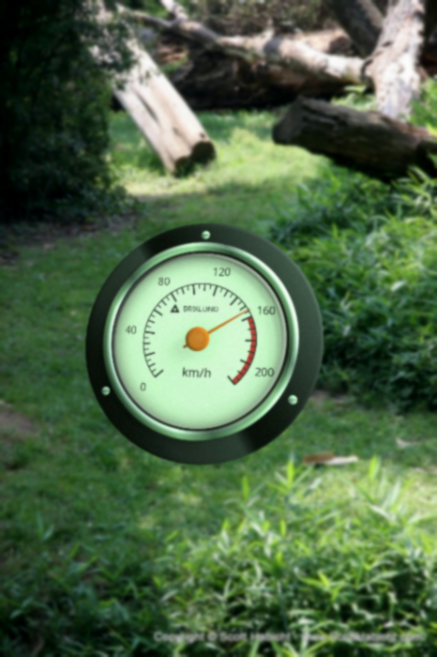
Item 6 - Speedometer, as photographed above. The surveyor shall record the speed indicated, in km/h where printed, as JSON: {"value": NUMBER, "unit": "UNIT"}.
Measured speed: {"value": 155, "unit": "km/h"}
